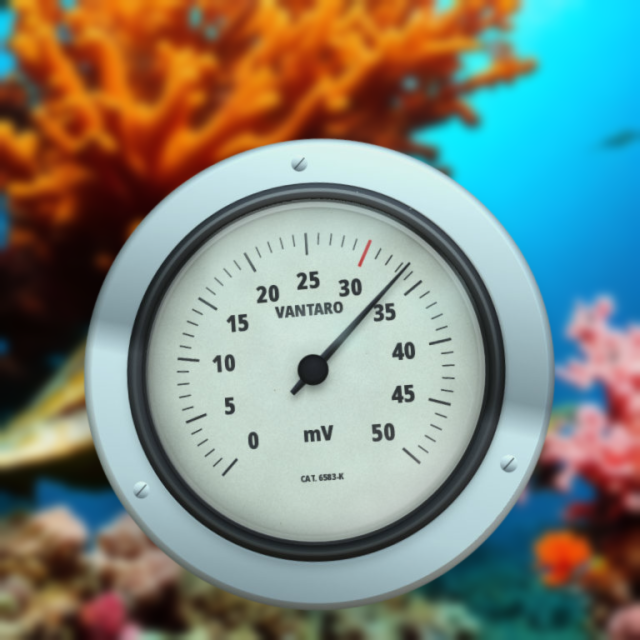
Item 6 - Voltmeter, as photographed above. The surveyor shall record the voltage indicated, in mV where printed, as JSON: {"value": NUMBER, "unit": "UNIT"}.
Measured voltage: {"value": 33.5, "unit": "mV"}
